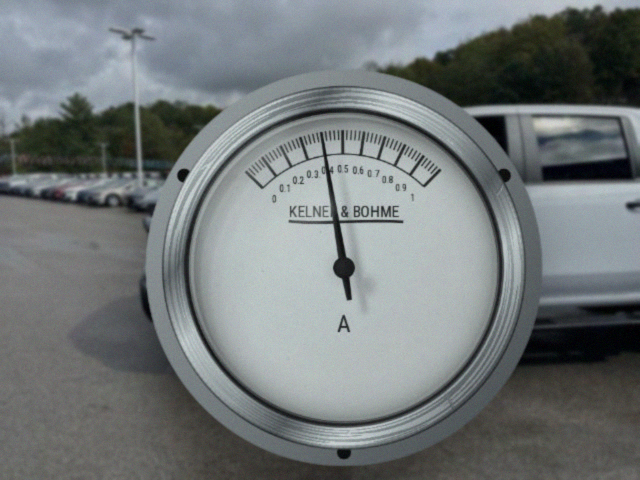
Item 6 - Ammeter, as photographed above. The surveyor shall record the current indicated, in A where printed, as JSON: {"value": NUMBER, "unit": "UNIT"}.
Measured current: {"value": 0.4, "unit": "A"}
